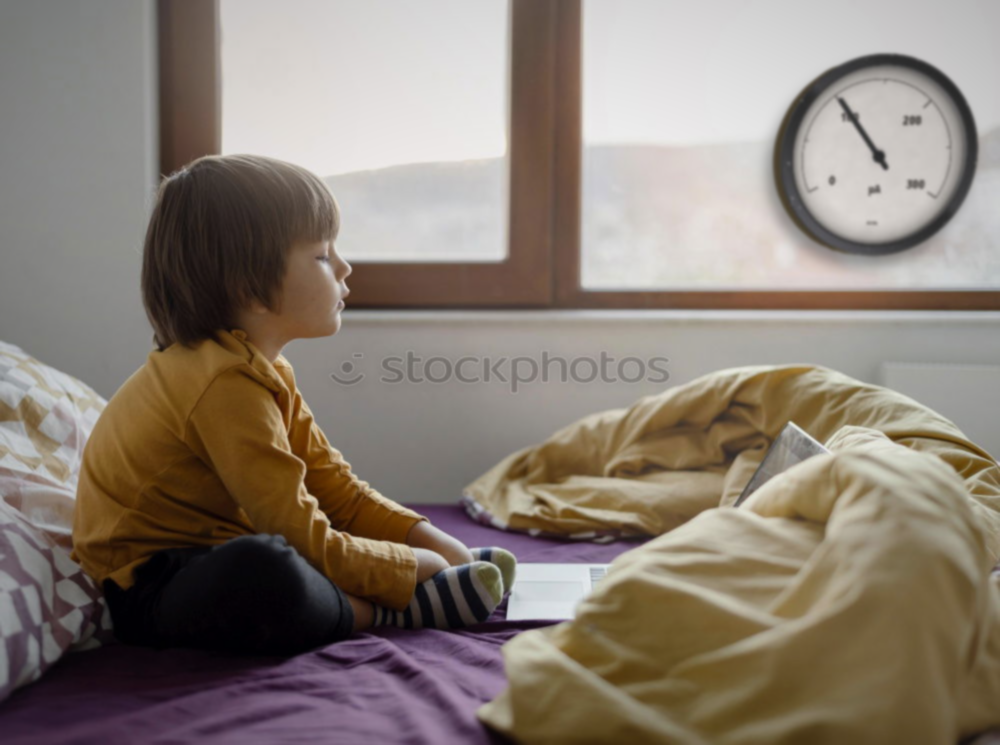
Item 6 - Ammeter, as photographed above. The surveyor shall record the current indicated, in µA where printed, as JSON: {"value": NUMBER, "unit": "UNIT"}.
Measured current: {"value": 100, "unit": "µA"}
